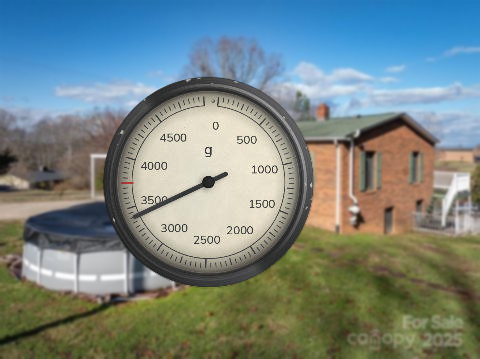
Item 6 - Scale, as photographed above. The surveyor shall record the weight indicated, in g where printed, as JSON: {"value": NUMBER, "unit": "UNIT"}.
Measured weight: {"value": 3400, "unit": "g"}
